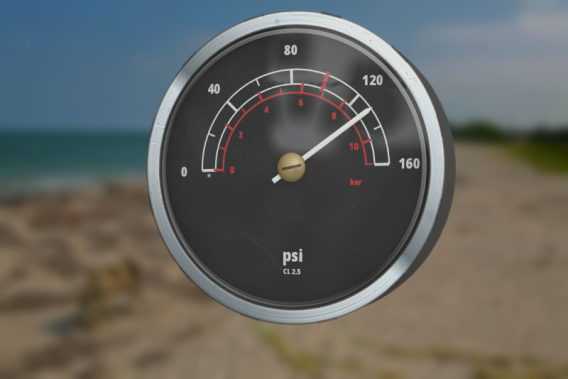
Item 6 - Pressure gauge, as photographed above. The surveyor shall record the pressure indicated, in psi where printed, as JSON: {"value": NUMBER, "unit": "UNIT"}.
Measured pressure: {"value": 130, "unit": "psi"}
